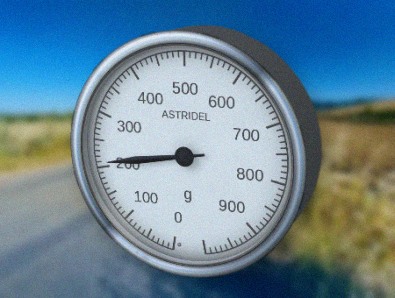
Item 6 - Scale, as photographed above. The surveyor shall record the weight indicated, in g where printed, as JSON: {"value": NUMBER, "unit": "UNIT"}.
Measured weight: {"value": 210, "unit": "g"}
